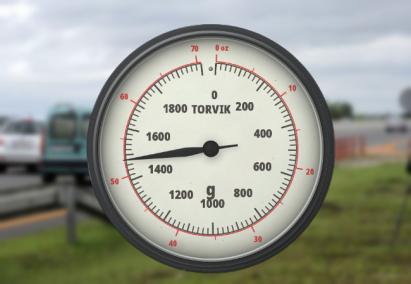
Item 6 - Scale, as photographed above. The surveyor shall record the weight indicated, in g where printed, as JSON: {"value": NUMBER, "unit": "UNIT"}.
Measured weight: {"value": 1480, "unit": "g"}
